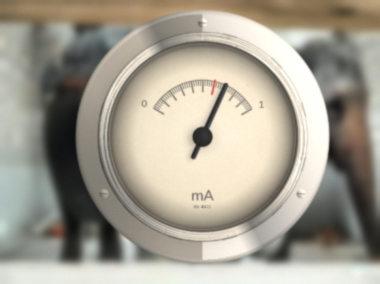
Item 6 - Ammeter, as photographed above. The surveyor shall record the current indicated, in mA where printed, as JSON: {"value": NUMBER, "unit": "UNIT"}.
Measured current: {"value": 0.7, "unit": "mA"}
